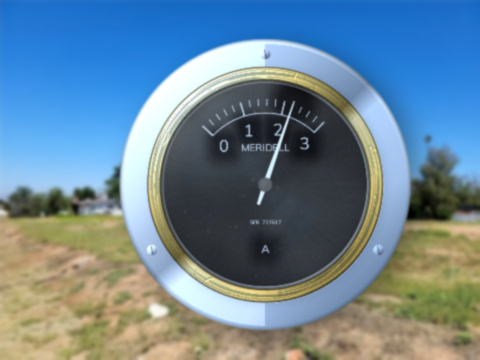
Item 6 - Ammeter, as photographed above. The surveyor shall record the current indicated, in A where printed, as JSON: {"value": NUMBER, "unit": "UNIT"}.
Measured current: {"value": 2.2, "unit": "A"}
